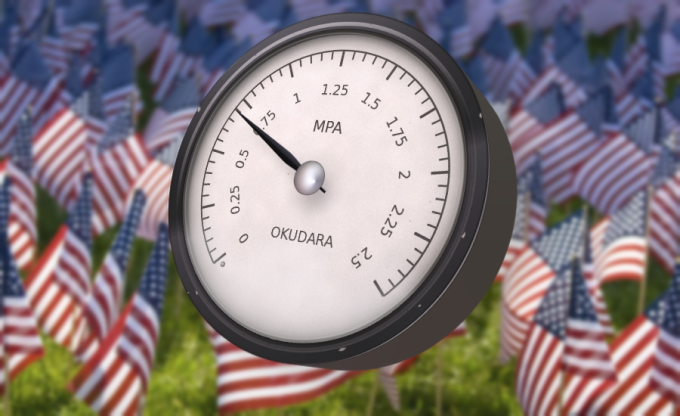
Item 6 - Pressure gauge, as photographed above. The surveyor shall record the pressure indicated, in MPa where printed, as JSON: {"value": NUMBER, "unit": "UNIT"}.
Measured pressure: {"value": 0.7, "unit": "MPa"}
